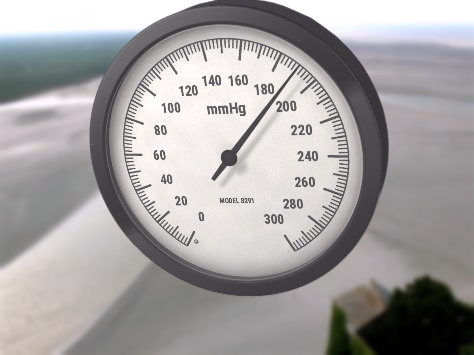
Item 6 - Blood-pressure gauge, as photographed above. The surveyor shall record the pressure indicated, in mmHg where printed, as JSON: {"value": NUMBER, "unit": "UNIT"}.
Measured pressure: {"value": 190, "unit": "mmHg"}
